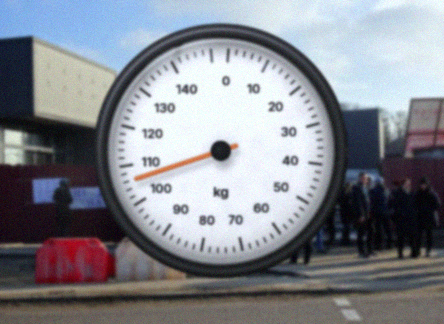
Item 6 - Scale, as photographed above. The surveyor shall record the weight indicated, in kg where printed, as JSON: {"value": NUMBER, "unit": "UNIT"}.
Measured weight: {"value": 106, "unit": "kg"}
